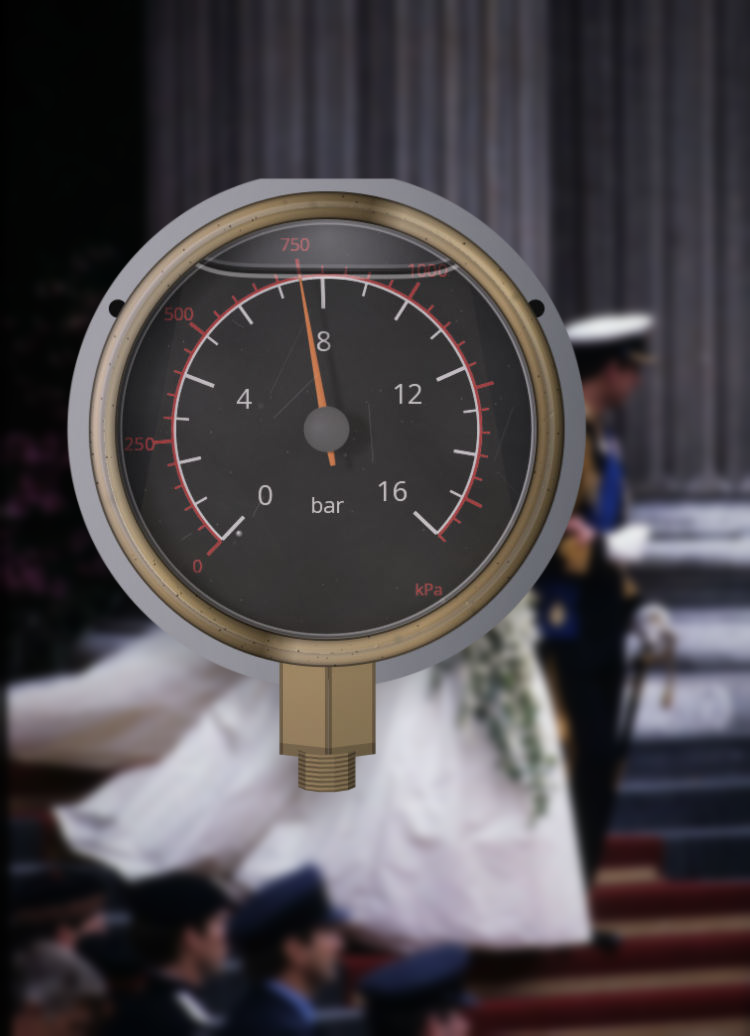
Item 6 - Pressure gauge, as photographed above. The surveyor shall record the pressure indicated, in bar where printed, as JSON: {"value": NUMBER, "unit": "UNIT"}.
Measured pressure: {"value": 7.5, "unit": "bar"}
